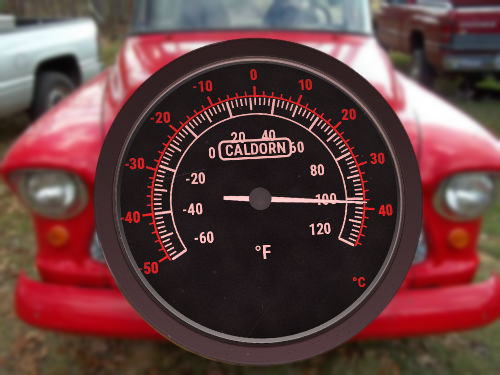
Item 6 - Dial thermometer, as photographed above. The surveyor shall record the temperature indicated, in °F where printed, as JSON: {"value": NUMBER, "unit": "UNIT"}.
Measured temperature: {"value": 102, "unit": "°F"}
